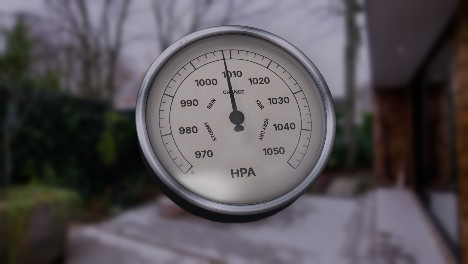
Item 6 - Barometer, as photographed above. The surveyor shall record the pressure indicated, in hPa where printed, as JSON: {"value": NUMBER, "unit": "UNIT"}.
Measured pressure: {"value": 1008, "unit": "hPa"}
